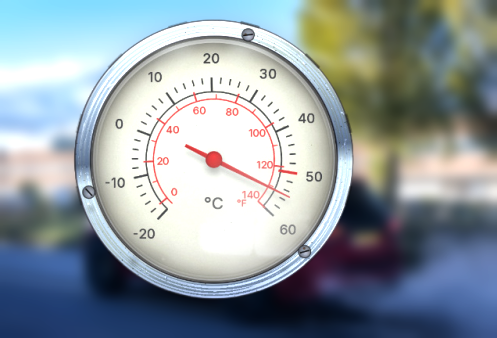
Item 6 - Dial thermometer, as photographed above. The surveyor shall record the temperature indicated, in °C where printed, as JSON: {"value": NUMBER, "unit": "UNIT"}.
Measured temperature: {"value": 55, "unit": "°C"}
